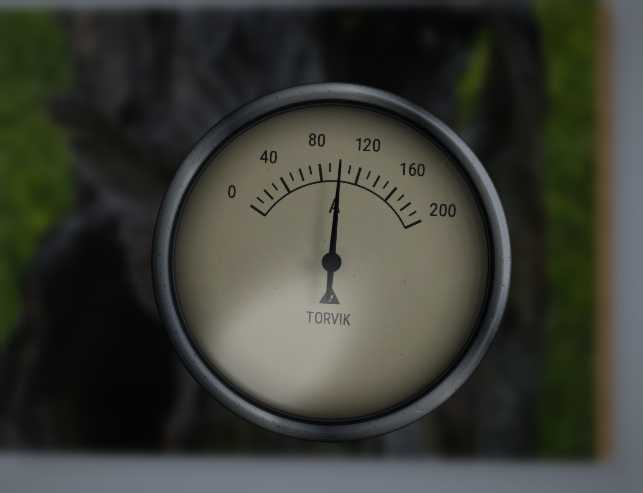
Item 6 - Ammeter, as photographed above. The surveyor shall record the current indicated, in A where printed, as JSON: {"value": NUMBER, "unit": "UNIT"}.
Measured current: {"value": 100, "unit": "A"}
